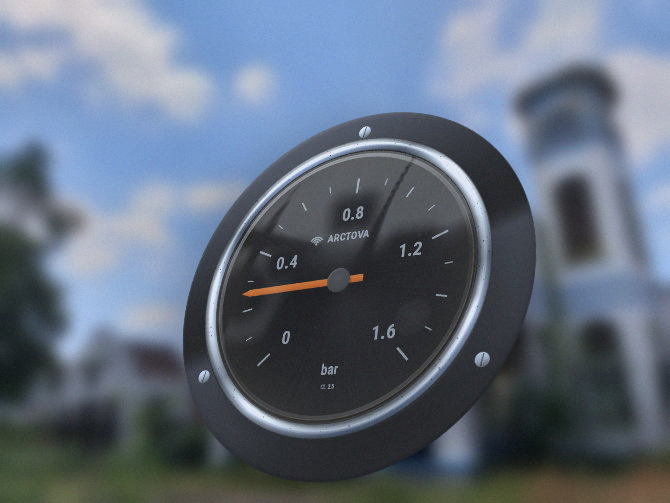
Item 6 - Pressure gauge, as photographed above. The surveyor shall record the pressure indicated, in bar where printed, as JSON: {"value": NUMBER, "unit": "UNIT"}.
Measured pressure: {"value": 0.25, "unit": "bar"}
